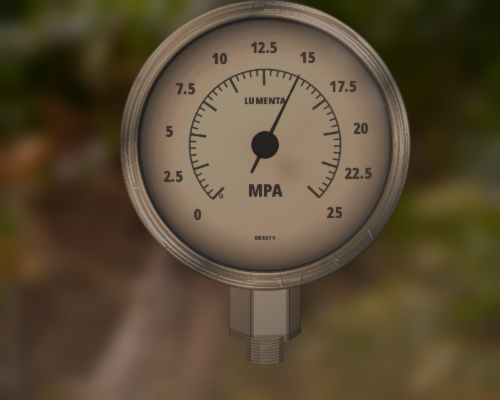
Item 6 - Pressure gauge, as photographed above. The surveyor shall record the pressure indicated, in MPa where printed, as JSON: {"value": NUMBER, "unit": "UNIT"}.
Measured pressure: {"value": 15, "unit": "MPa"}
